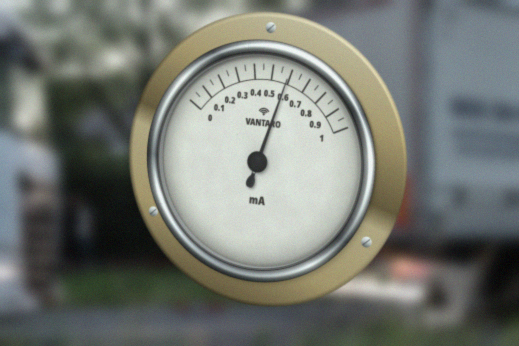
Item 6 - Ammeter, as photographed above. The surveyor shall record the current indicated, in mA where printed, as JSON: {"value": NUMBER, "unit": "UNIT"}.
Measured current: {"value": 0.6, "unit": "mA"}
